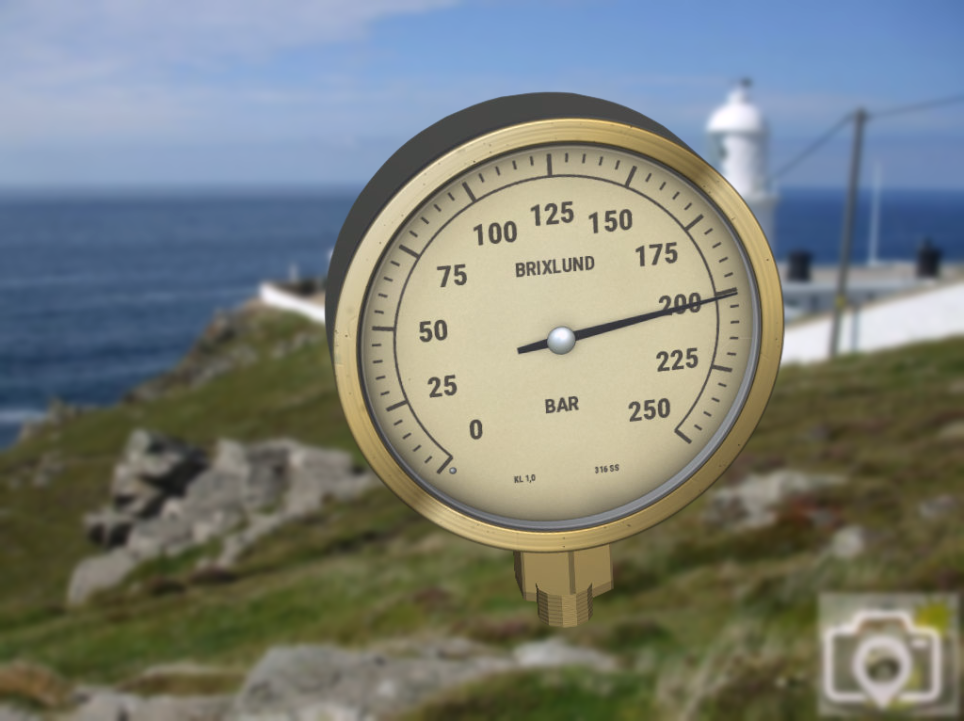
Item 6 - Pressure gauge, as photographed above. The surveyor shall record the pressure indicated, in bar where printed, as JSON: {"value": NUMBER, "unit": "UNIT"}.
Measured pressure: {"value": 200, "unit": "bar"}
